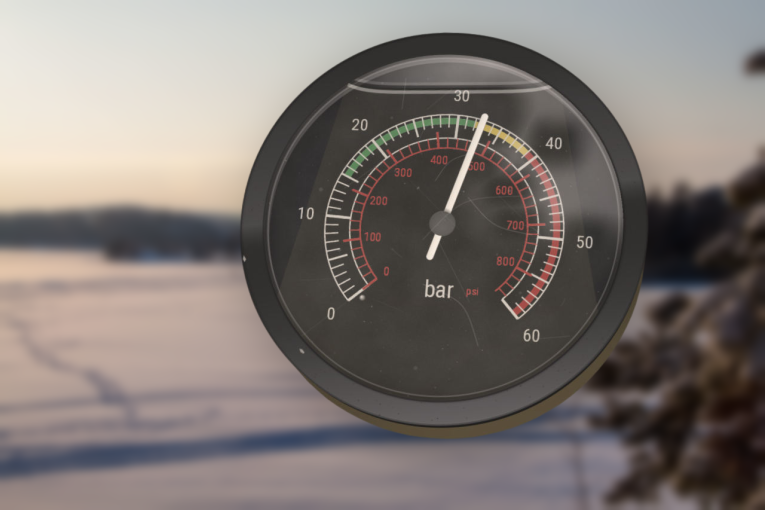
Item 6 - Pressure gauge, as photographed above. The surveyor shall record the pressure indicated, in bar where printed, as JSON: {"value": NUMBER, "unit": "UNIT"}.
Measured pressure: {"value": 33, "unit": "bar"}
